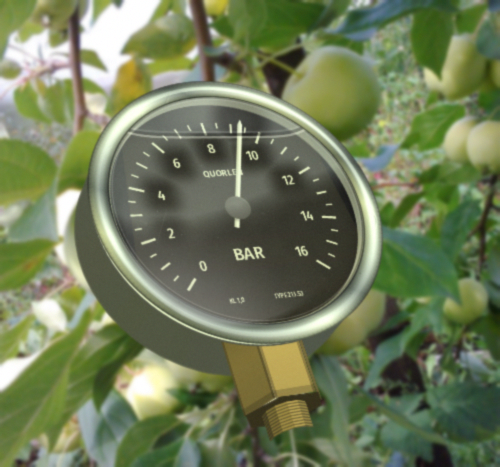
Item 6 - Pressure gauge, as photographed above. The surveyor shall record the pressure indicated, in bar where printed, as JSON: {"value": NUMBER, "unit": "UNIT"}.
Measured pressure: {"value": 9.25, "unit": "bar"}
